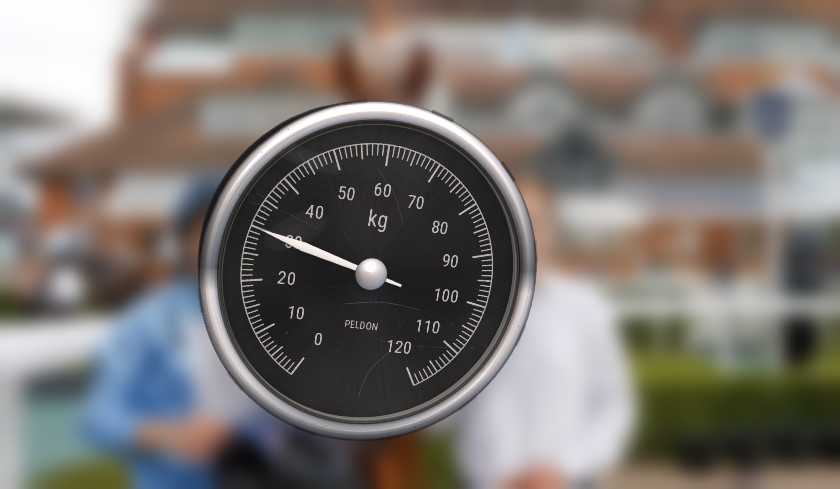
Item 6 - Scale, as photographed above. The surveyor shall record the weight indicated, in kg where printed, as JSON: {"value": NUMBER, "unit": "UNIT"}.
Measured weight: {"value": 30, "unit": "kg"}
